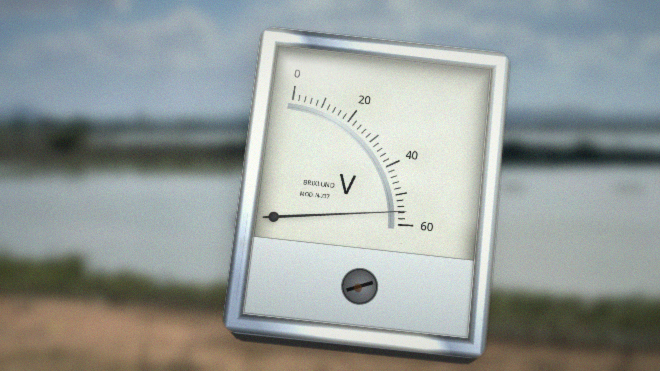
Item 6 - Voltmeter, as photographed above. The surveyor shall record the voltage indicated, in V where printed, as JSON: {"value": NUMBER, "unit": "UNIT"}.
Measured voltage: {"value": 56, "unit": "V"}
